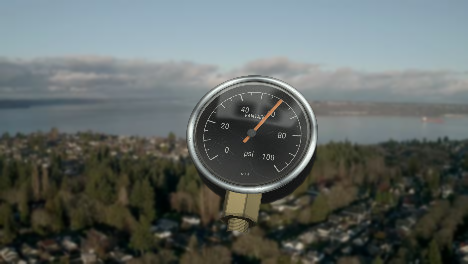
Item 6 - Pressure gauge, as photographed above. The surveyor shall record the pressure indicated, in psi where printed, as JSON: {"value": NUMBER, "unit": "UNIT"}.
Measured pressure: {"value": 60, "unit": "psi"}
